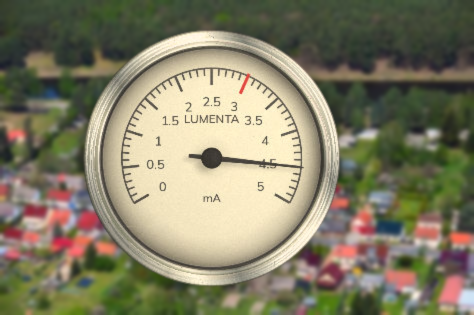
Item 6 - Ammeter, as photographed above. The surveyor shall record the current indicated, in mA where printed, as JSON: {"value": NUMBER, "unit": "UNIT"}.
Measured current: {"value": 4.5, "unit": "mA"}
